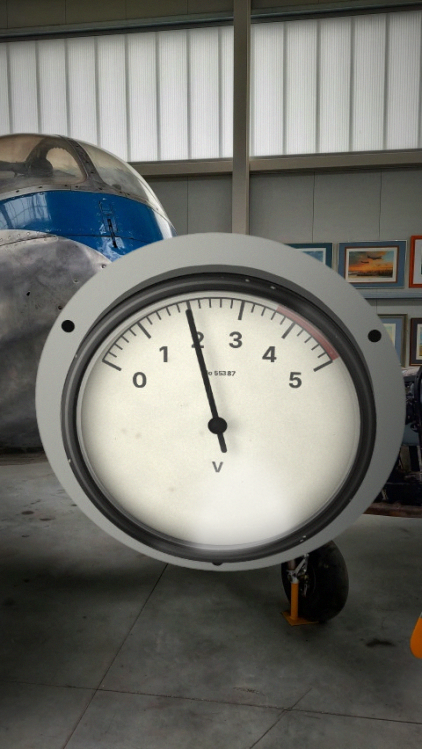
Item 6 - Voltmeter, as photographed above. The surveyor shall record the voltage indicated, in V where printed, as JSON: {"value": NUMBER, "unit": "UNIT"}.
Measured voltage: {"value": 2, "unit": "V"}
